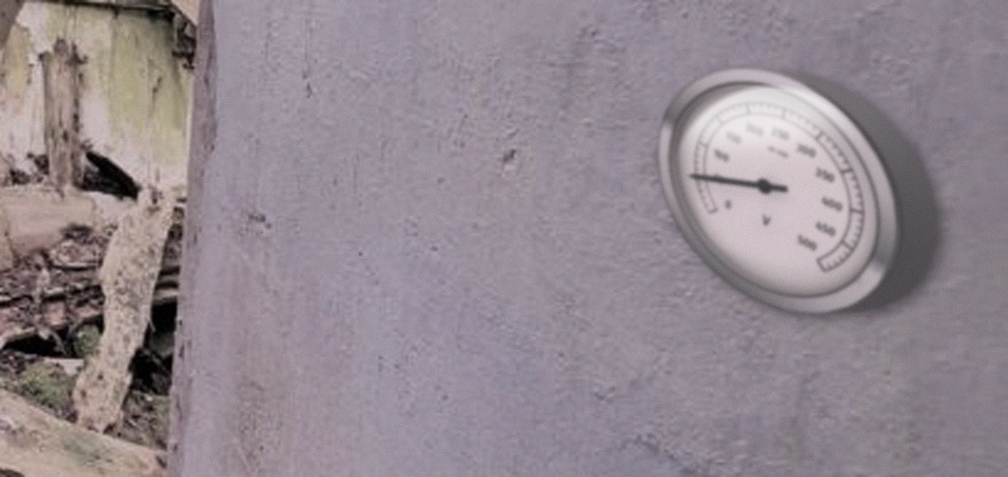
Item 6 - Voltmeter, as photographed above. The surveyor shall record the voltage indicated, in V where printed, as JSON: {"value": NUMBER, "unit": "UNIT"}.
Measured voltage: {"value": 50, "unit": "V"}
